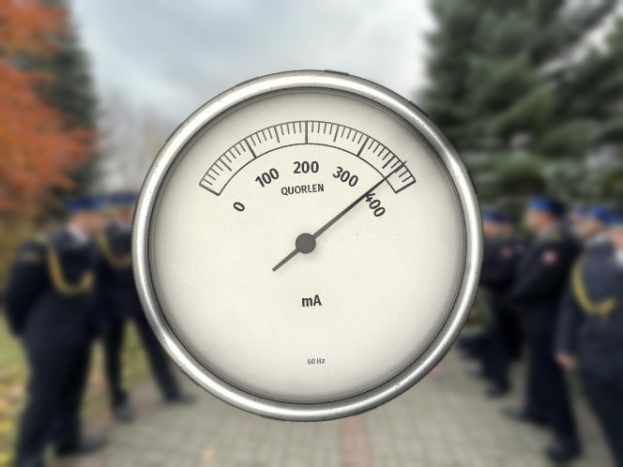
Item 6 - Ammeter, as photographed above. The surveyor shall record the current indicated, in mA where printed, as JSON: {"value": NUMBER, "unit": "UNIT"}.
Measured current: {"value": 370, "unit": "mA"}
